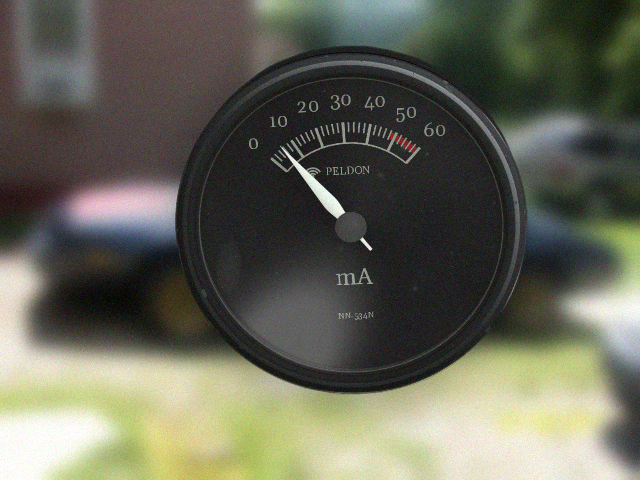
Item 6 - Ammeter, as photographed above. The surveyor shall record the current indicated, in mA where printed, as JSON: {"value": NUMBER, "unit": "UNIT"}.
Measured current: {"value": 6, "unit": "mA"}
